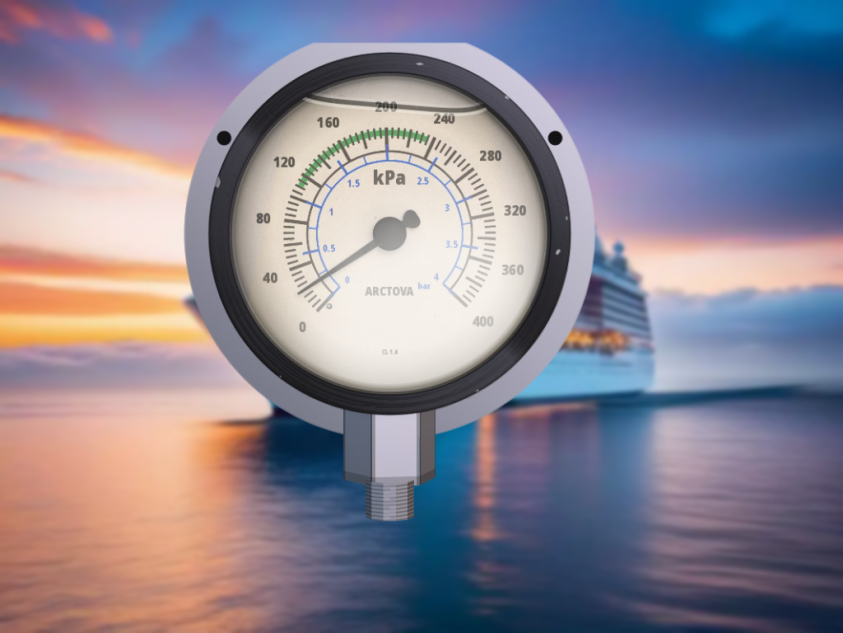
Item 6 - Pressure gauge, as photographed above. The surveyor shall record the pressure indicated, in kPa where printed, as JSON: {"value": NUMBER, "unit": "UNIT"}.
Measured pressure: {"value": 20, "unit": "kPa"}
